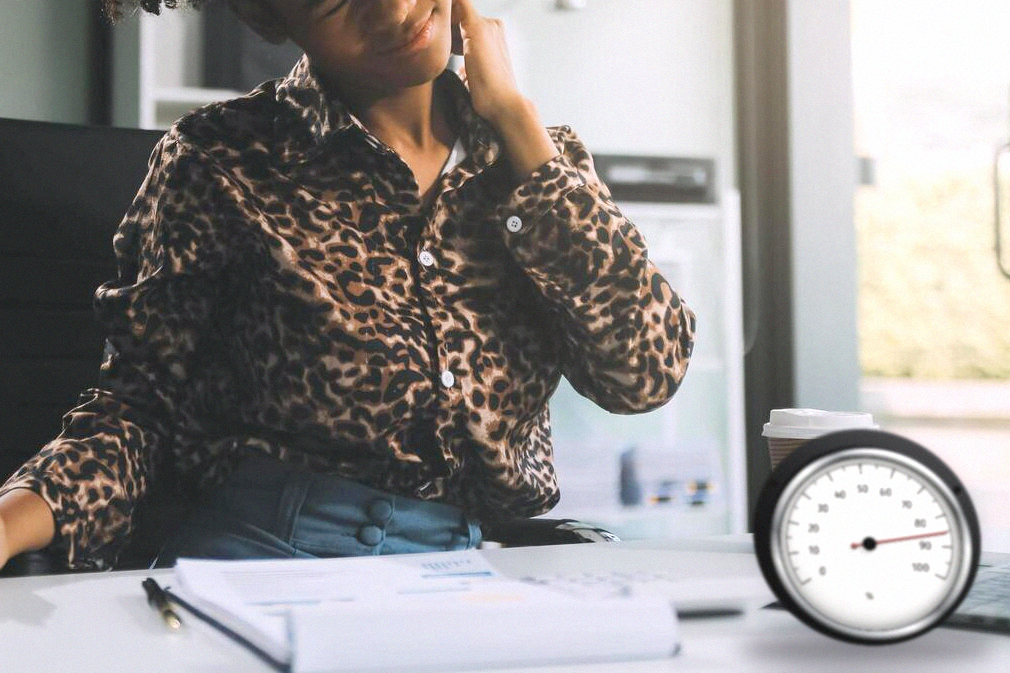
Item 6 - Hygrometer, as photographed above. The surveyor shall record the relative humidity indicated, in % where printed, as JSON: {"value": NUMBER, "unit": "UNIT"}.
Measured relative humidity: {"value": 85, "unit": "%"}
